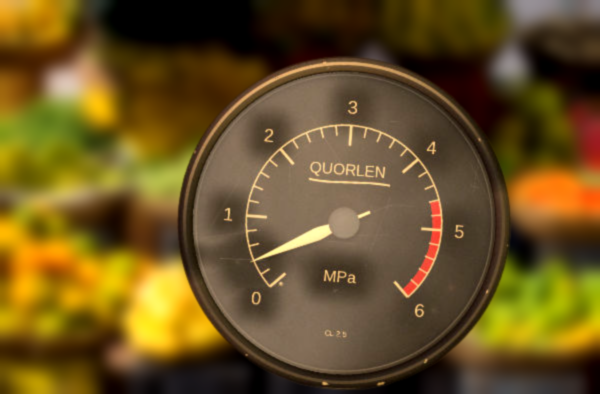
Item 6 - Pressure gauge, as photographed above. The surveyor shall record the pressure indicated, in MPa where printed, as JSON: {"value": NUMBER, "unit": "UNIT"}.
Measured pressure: {"value": 0.4, "unit": "MPa"}
